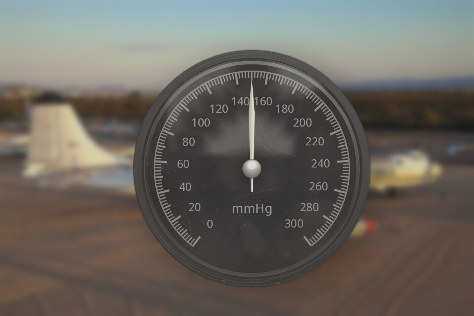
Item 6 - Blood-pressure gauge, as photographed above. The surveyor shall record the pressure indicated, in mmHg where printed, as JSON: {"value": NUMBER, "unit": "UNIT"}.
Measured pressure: {"value": 150, "unit": "mmHg"}
